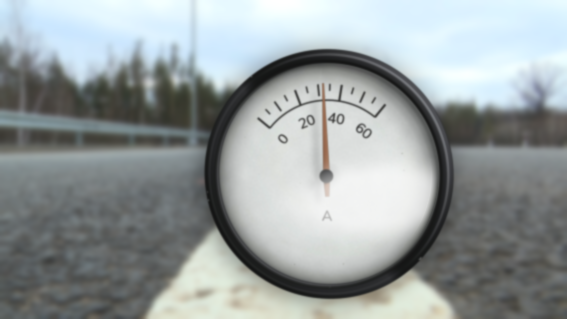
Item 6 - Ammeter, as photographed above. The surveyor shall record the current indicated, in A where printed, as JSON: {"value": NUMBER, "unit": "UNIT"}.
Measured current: {"value": 32.5, "unit": "A"}
